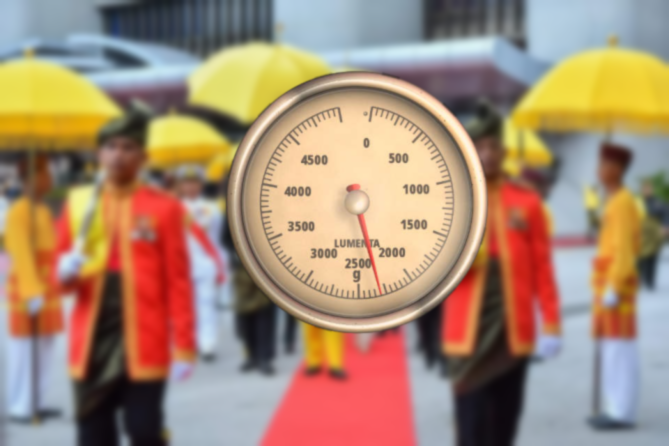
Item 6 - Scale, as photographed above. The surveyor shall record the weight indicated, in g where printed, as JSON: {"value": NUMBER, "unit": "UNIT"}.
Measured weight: {"value": 2300, "unit": "g"}
